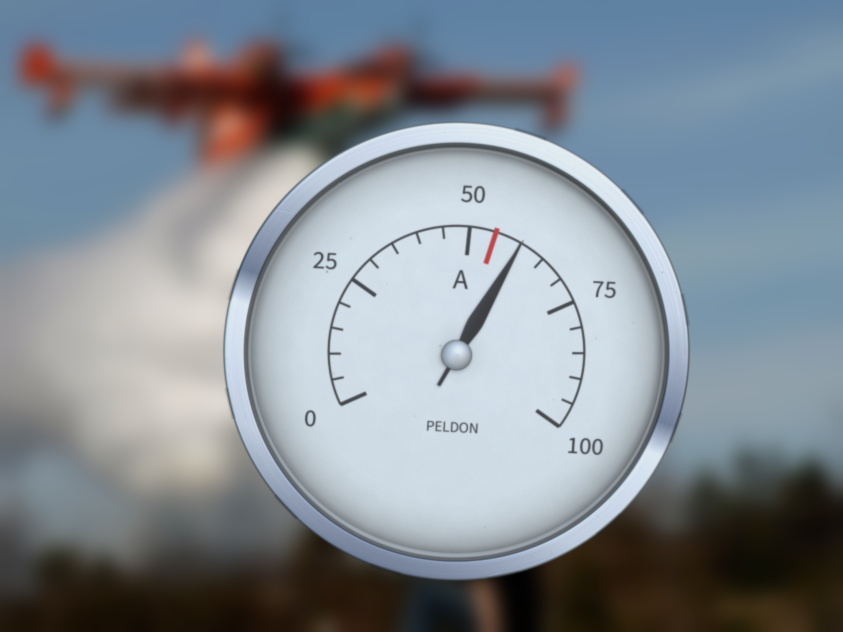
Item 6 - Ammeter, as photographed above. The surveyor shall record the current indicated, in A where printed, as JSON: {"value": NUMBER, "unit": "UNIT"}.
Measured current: {"value": 60, "unit": "A"}
